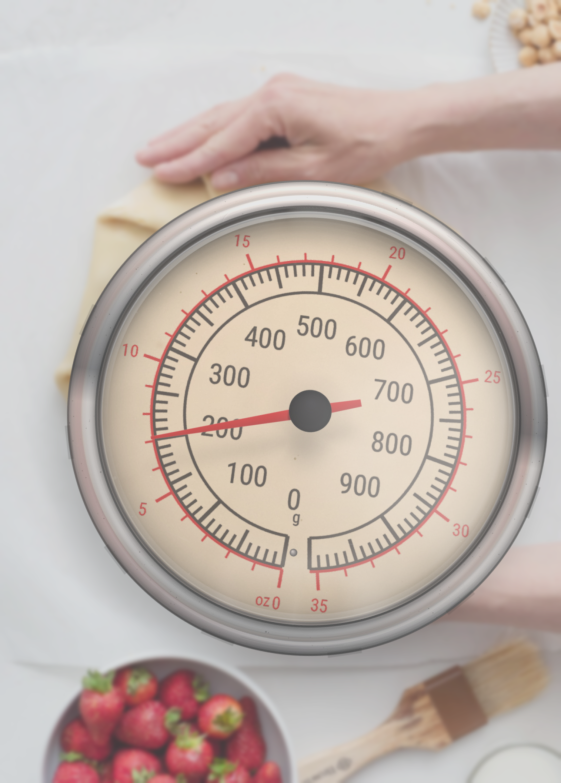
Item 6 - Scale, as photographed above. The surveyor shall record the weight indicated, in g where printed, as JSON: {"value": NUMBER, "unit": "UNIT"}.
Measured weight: {"value": 200, "unit": "g"}
